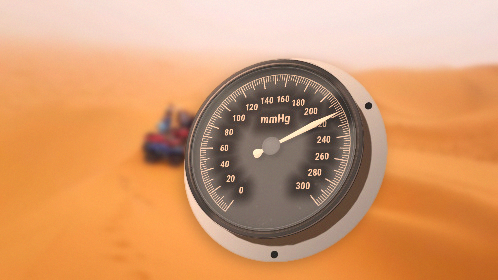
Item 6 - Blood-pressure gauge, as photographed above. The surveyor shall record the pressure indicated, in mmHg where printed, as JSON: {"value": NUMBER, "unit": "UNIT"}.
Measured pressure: {"value": 220, "unit": "mmHg"}
